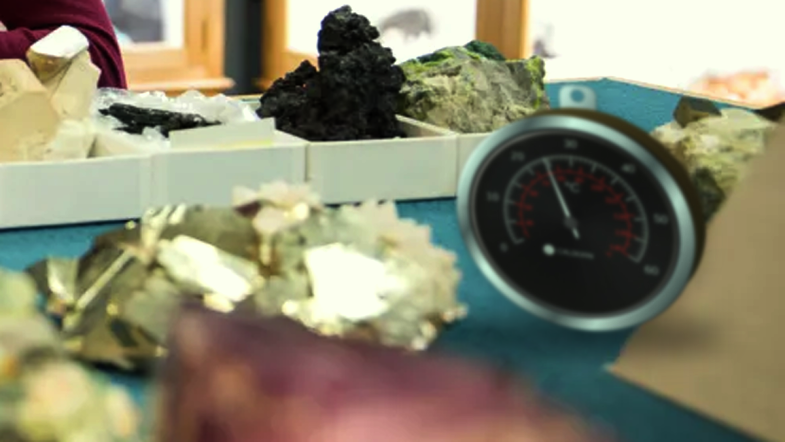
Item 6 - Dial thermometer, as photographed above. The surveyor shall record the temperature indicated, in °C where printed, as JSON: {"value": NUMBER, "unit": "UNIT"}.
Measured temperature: {"value": 25, "unit": "°C"}
